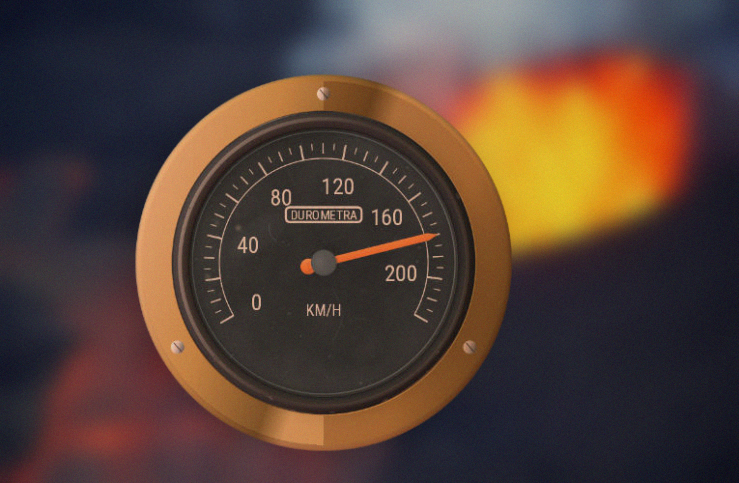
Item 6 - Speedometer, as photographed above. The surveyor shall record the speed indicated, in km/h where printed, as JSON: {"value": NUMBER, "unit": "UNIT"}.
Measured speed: {"value": 180, "unit": "km/h"}
